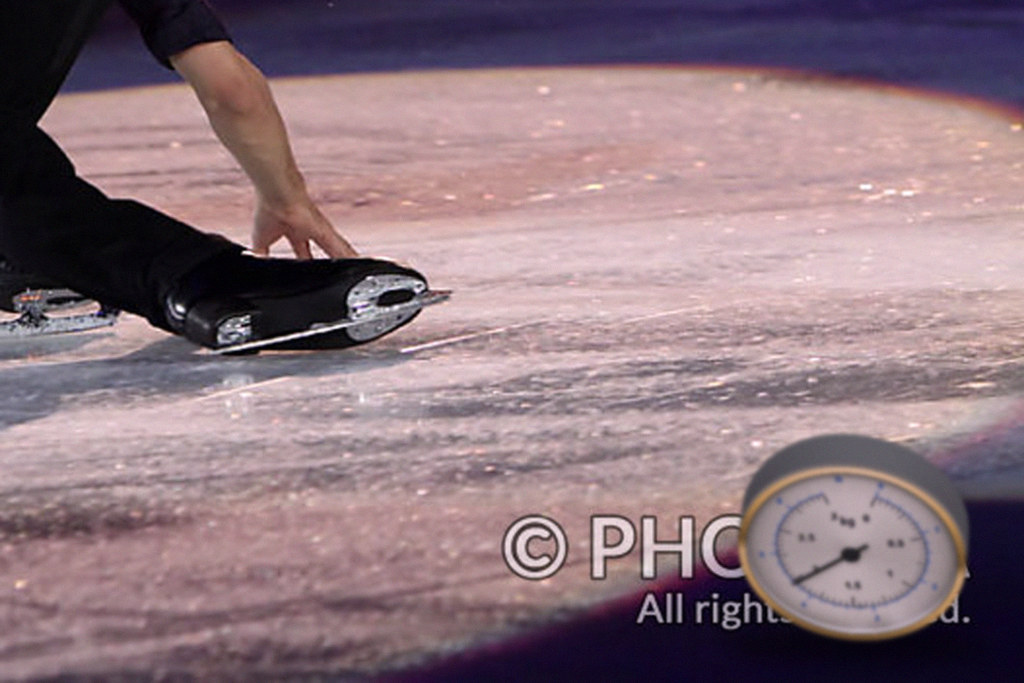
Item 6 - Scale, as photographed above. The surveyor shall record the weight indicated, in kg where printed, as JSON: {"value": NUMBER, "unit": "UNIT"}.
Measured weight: {"value": 2, "unit": "kg"}
